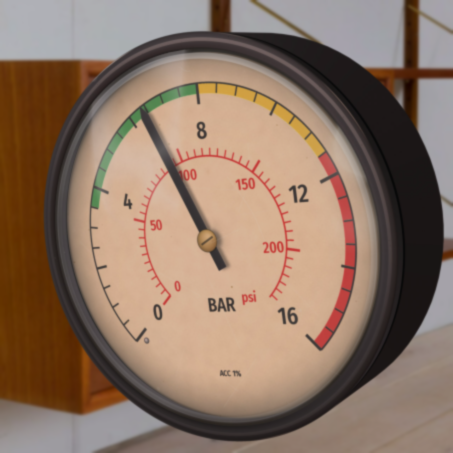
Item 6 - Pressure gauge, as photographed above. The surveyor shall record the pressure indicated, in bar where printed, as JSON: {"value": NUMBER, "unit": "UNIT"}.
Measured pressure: {"value": 6.5, "unit": "bar"}
